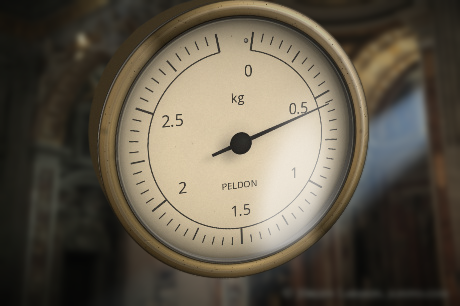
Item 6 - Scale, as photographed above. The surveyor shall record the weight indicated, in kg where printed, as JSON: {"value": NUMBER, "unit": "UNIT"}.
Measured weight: {"value": 0.55, "unit": "kg"}
